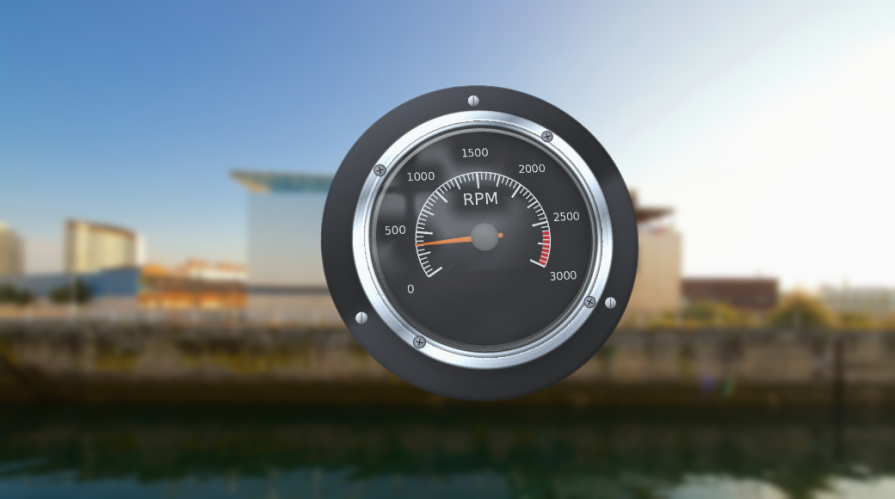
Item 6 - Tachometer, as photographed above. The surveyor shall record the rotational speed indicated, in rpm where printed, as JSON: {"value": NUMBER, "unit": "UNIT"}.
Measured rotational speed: {"value": 350, "unit": "rpm"}
